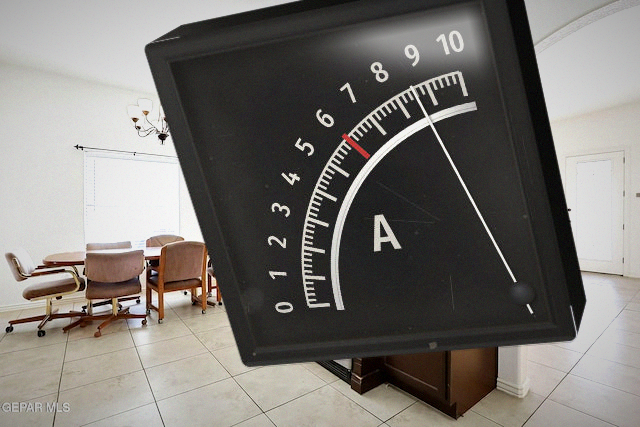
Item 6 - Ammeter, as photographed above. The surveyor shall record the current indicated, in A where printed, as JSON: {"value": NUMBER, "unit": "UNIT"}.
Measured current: {"value": 8.6, "unit": "A"}
